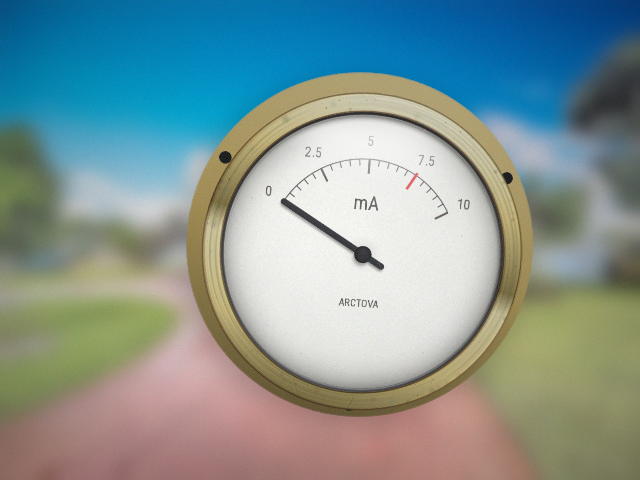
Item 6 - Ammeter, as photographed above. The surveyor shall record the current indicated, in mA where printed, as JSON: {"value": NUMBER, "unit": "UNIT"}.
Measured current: {"value": 0, "unit": "mA"}
